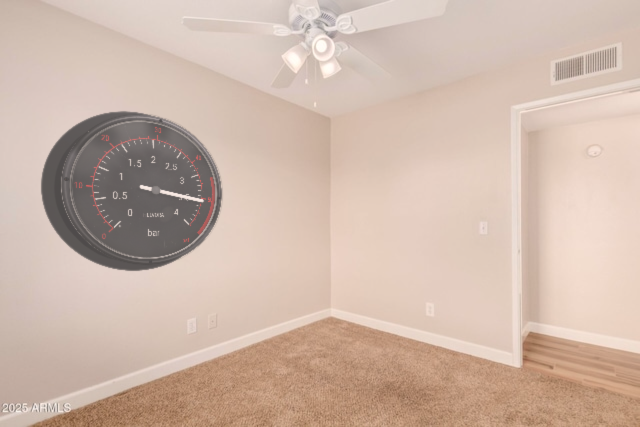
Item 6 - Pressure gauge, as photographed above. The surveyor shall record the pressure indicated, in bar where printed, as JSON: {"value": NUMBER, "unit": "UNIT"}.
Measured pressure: {"value": 3.5, "unit": "bar"}
